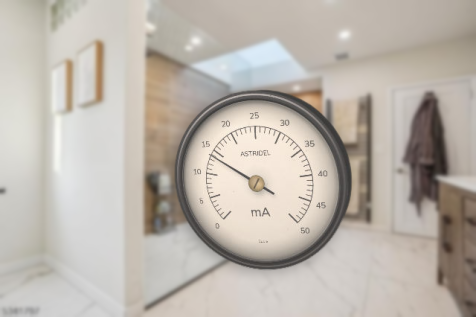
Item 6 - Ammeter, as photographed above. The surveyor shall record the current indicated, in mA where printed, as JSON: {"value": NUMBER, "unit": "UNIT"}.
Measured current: {"value": 14, "unit": "mA"}
